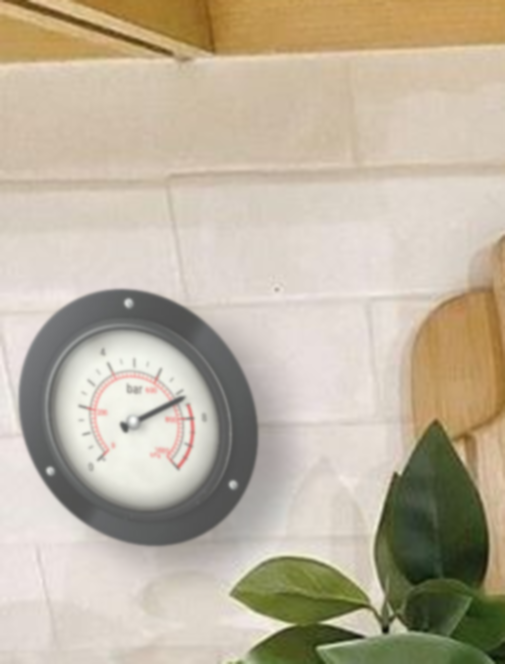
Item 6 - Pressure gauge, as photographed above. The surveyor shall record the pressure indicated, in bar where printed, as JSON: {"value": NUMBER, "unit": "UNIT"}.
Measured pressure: {"value": 7.25, "unit": "bar"}
